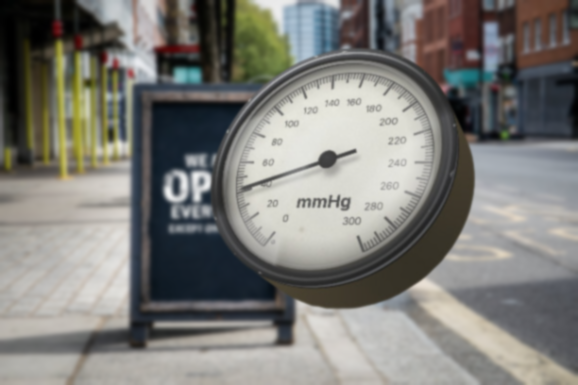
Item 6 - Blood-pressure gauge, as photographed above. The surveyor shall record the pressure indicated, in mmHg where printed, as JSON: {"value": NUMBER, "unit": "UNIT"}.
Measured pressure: {"value": 40, "unit": "mmHg"}
